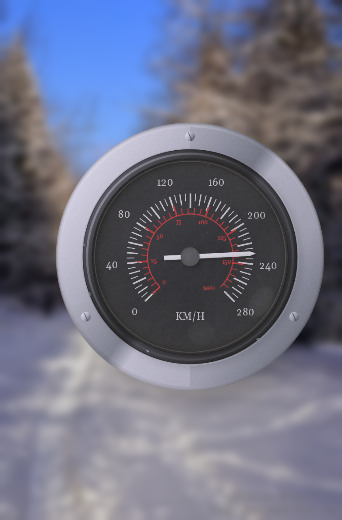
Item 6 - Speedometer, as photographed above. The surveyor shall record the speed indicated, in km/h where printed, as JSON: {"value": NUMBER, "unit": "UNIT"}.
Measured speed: {"value": 230, "unit": "km/h"}
